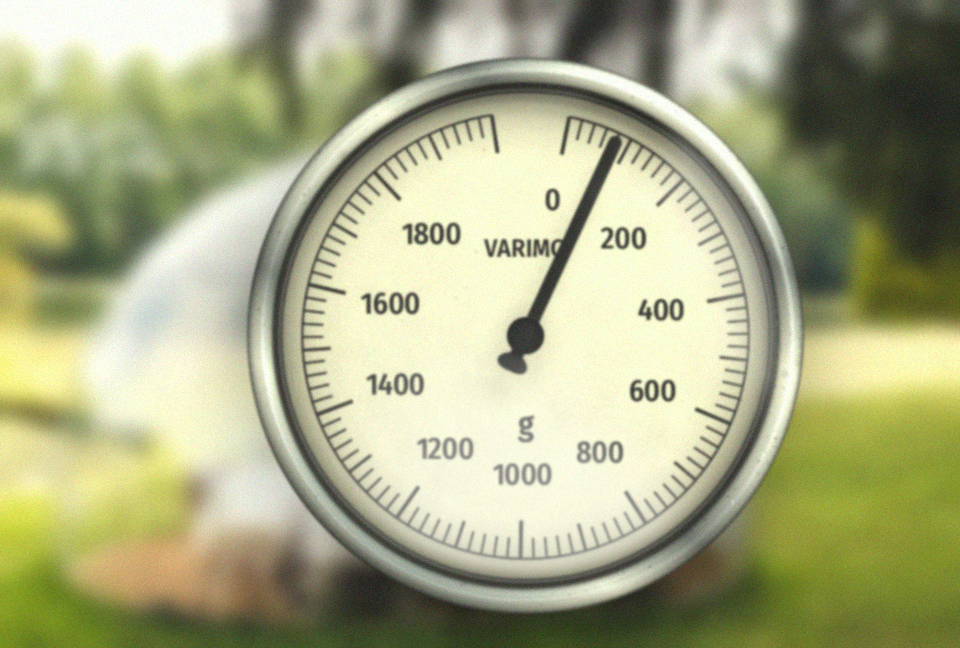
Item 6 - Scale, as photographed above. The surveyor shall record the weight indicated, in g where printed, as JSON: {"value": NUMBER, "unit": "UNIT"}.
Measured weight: {"value": 80, "unit": "g"}
